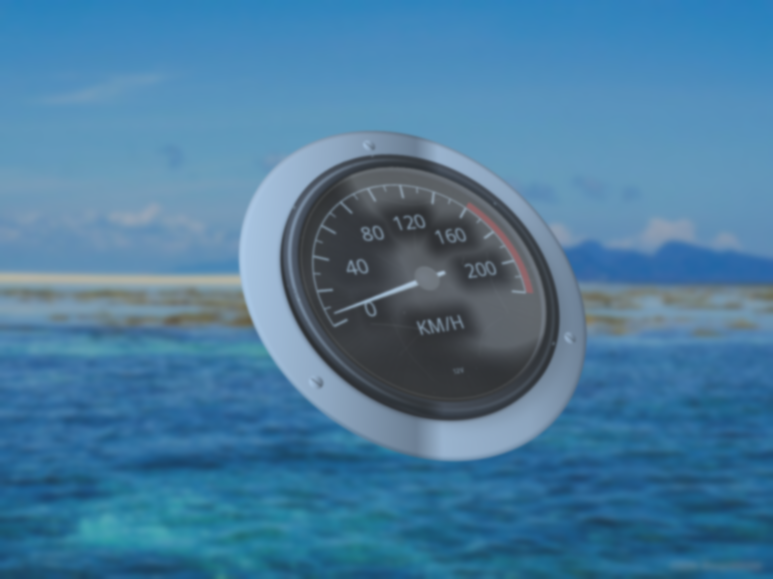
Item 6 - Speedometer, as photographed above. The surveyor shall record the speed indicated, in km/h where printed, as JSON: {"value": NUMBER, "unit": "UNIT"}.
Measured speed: {"value": 5, "unit": "km/h"}
